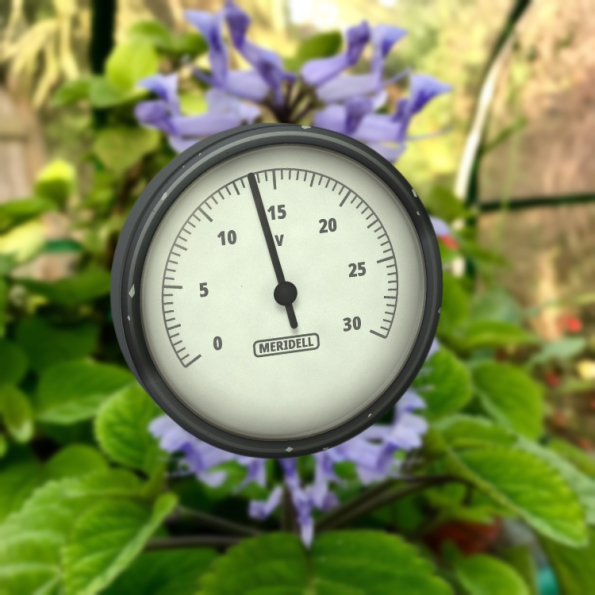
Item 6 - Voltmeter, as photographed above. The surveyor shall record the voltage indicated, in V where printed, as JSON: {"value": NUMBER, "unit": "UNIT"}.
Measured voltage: {"value": 13.5, "unit": "V"}
